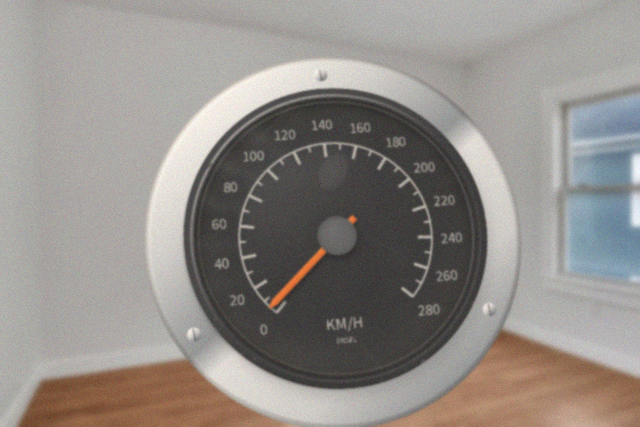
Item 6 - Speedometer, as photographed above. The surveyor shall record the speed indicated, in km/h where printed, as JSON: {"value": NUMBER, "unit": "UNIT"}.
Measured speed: {"value": 5, "unit": "km/h"}
